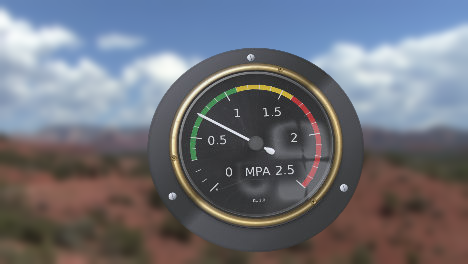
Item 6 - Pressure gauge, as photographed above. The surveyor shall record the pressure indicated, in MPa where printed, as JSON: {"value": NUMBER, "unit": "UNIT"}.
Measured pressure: {"value": 0.7, "unit": "MPa"}
